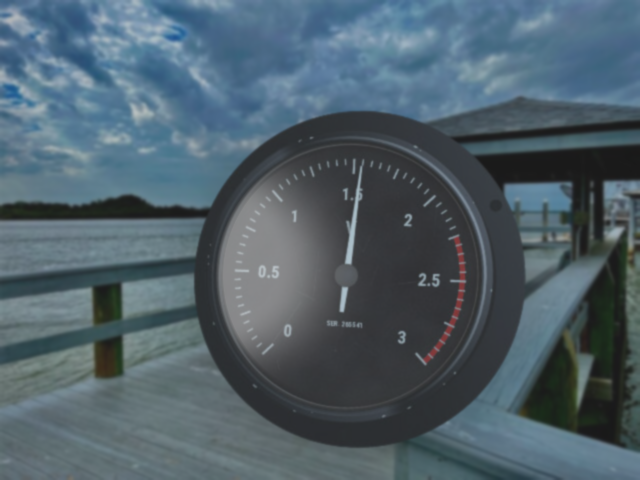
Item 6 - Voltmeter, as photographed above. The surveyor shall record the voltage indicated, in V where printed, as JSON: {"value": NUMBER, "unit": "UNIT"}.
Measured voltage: {"value": 1.55, "unit": "V"}
